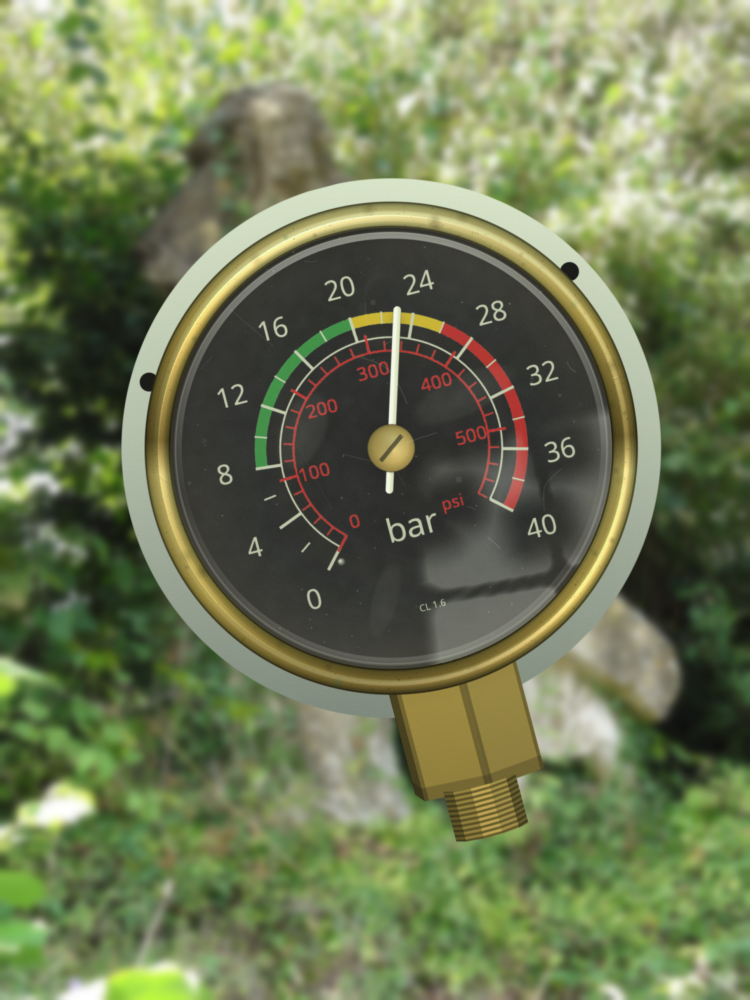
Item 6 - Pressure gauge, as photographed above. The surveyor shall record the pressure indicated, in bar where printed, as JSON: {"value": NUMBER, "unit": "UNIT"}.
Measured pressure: {"value": 23, "unit": "bar"}
